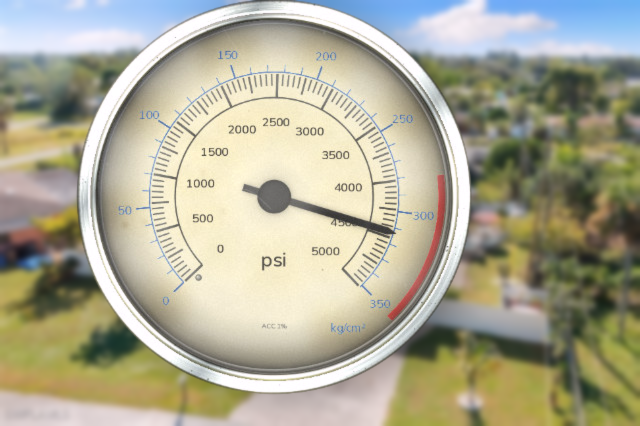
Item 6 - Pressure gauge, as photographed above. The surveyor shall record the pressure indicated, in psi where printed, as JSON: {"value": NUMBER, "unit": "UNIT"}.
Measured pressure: {"value": 4450, "unit": "psi"}
